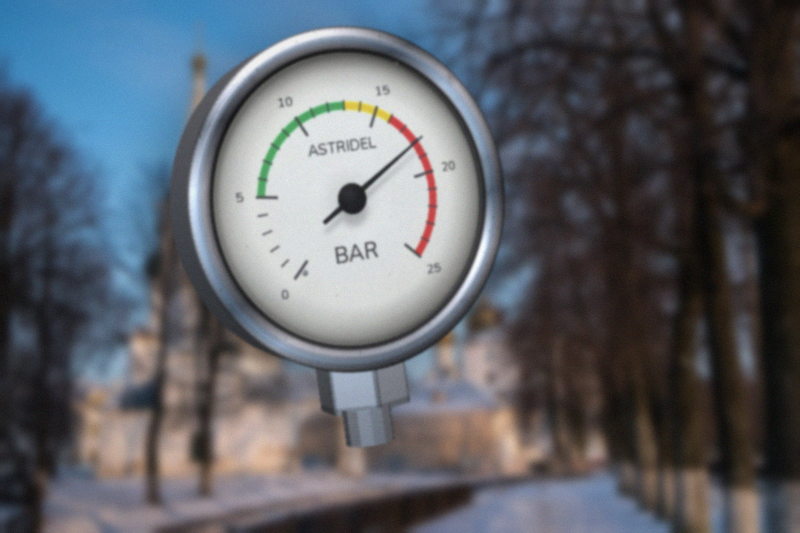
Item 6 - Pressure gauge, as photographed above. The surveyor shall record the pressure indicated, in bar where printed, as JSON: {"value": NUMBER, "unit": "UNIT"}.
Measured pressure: {"value": 18, "unit": "bar"}
